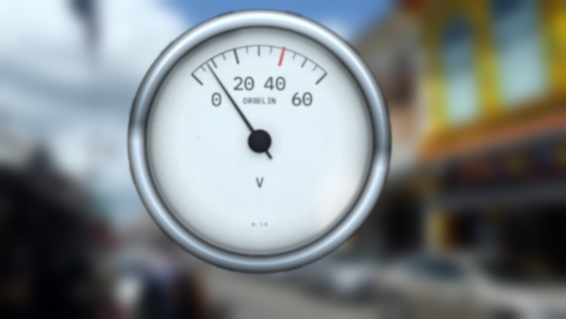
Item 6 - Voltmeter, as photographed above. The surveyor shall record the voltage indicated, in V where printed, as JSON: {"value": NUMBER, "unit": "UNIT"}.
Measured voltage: {"value": 7.5, "unit": "V"}
